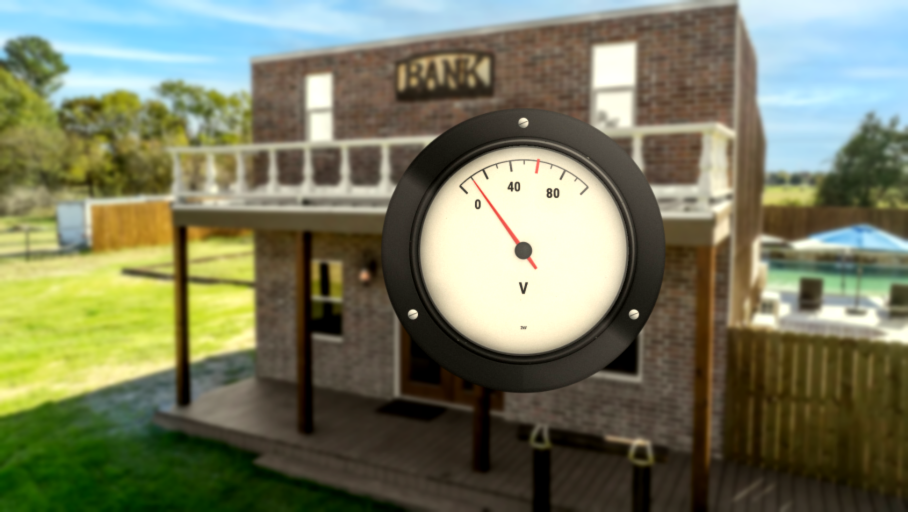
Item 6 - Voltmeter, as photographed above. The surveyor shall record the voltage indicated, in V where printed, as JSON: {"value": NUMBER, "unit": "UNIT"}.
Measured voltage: {"value": 10, "unit": "V"}
